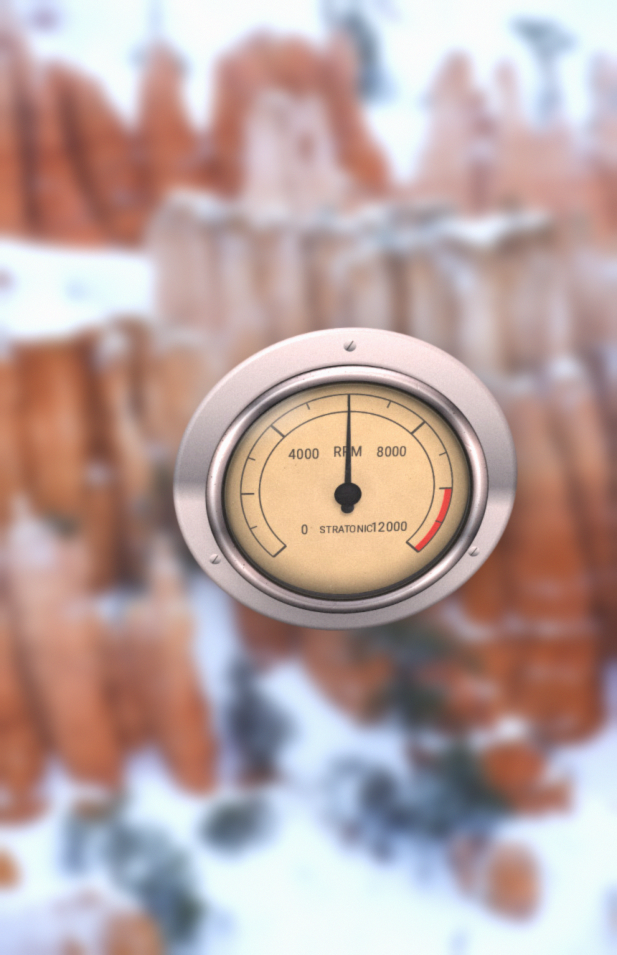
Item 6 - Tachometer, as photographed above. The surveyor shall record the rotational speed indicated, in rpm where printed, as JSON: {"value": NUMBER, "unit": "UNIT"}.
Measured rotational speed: {"value": 6000, "unit": "rpm"}
